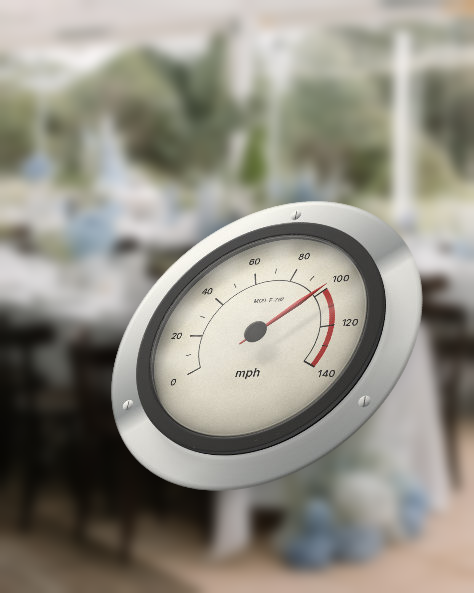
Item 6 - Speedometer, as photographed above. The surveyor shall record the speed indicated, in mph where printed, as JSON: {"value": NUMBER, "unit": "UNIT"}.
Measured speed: {"value": 100, "unit": "mph"}
